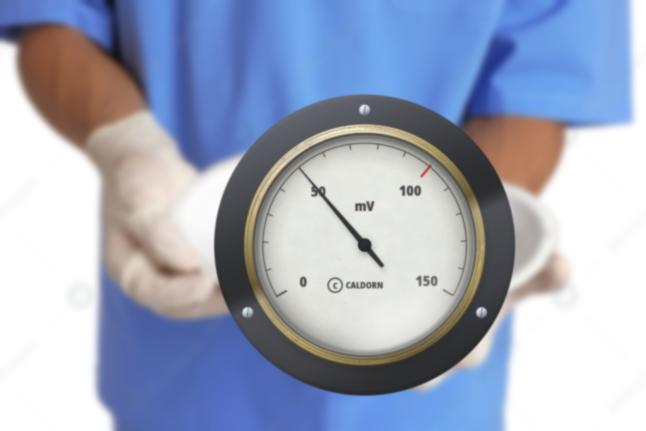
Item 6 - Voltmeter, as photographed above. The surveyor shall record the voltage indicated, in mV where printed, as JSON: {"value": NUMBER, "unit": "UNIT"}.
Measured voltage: {"value": 50, "unit": "mV"}
